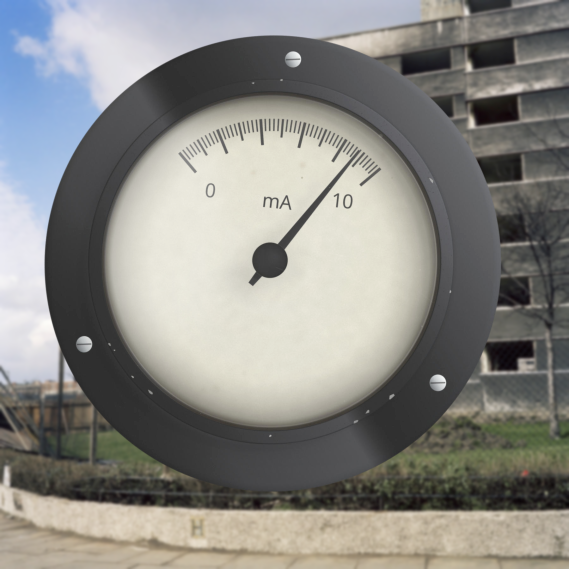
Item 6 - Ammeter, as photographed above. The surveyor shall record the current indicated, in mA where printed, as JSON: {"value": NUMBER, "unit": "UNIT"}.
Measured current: {"value": 8.8, "unit": "mA"}
